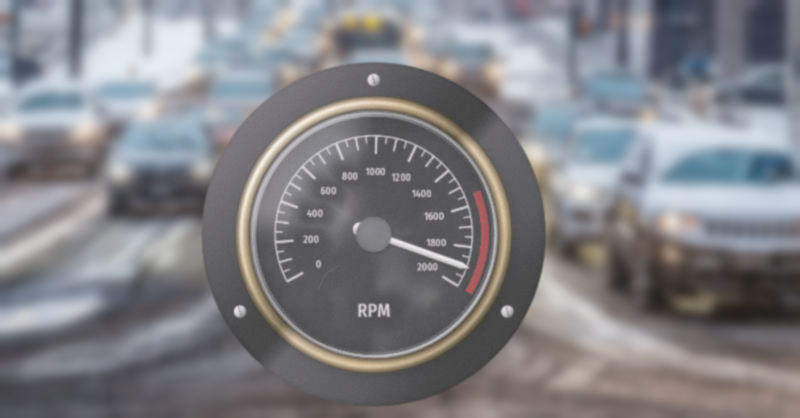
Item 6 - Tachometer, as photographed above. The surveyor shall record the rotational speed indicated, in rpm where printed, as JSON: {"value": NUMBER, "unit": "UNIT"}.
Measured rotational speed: {"value": 1900, "unit": "rpm"}
